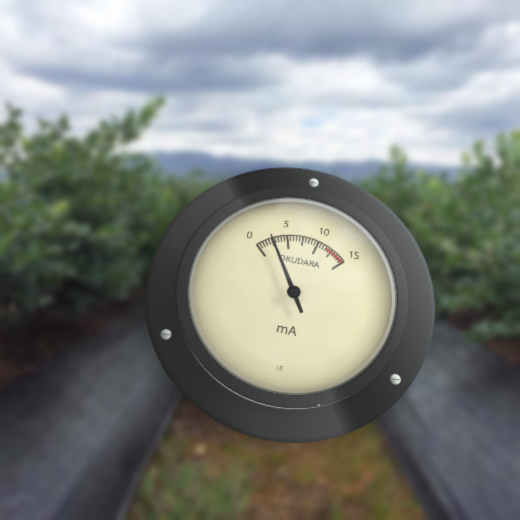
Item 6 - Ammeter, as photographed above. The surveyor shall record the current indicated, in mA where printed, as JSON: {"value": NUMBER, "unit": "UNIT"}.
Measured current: {"value": 2.5, "unit": "mA"}
